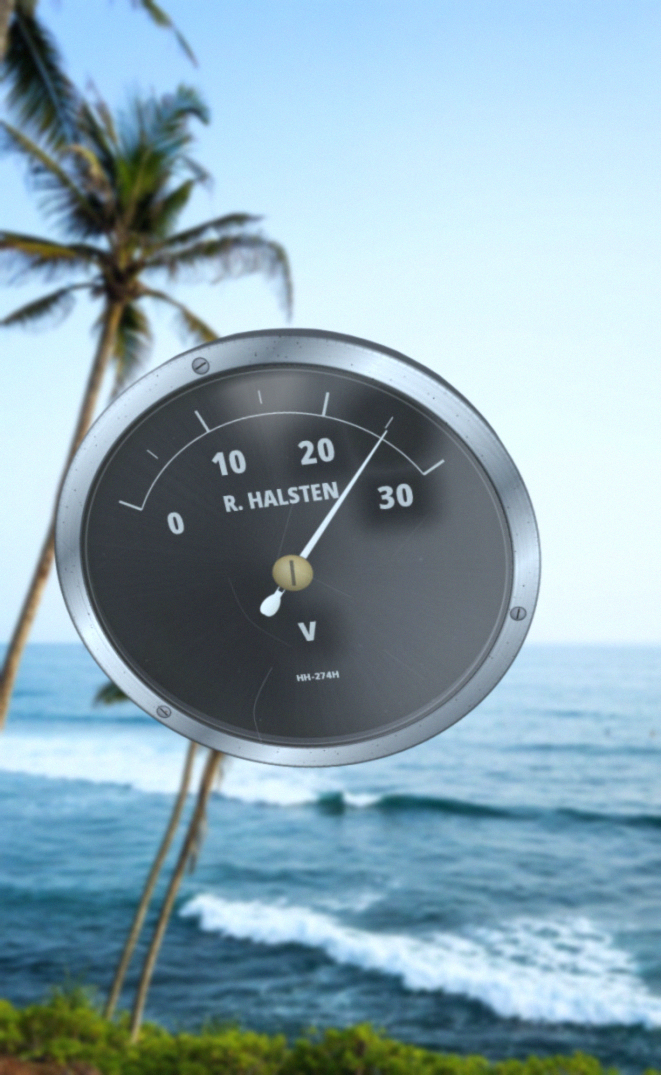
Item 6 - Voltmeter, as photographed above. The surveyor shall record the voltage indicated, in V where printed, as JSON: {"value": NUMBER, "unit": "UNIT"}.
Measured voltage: {"value": 25, "unit": "V"}
